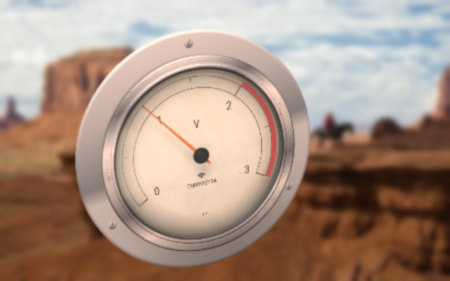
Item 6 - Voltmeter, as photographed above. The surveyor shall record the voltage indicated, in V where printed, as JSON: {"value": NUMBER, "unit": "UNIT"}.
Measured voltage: {"value": 1, "unit": "V"}
